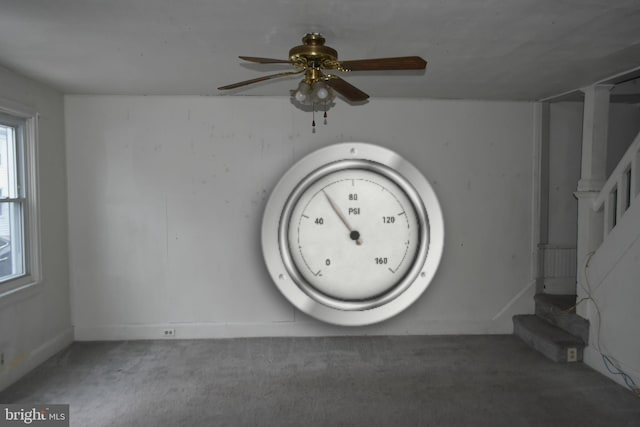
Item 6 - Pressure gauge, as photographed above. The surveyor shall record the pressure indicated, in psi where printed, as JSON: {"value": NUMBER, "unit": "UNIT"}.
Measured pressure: {"value": 60, "unit": "psi"}
